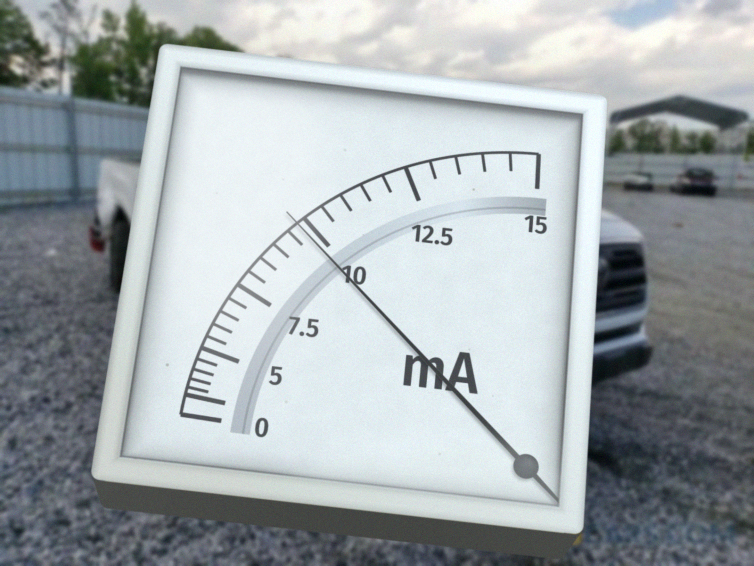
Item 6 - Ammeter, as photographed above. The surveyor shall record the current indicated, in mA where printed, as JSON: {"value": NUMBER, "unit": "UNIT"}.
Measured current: {"value": 9.75, "unit": "mA"}
